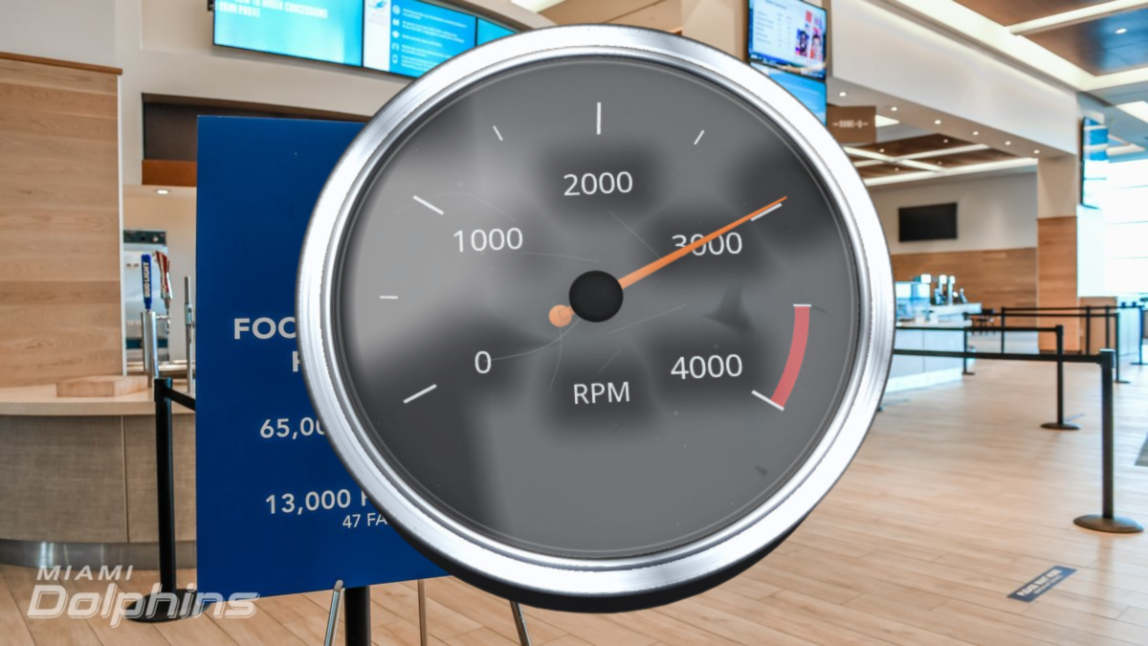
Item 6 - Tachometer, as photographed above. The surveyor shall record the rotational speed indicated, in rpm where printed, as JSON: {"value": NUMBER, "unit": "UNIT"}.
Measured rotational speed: {"value": 3000, "unit": "rpm"}
